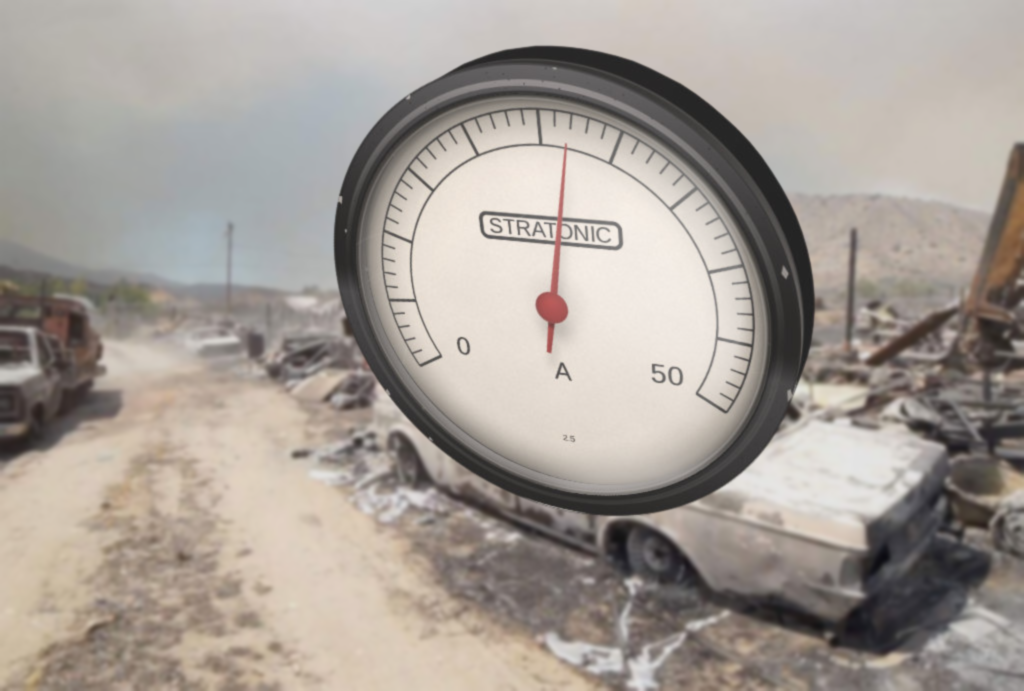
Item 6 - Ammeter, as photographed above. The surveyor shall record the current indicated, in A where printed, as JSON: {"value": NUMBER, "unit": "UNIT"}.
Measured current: {"value": 27, "unit": "A"}
